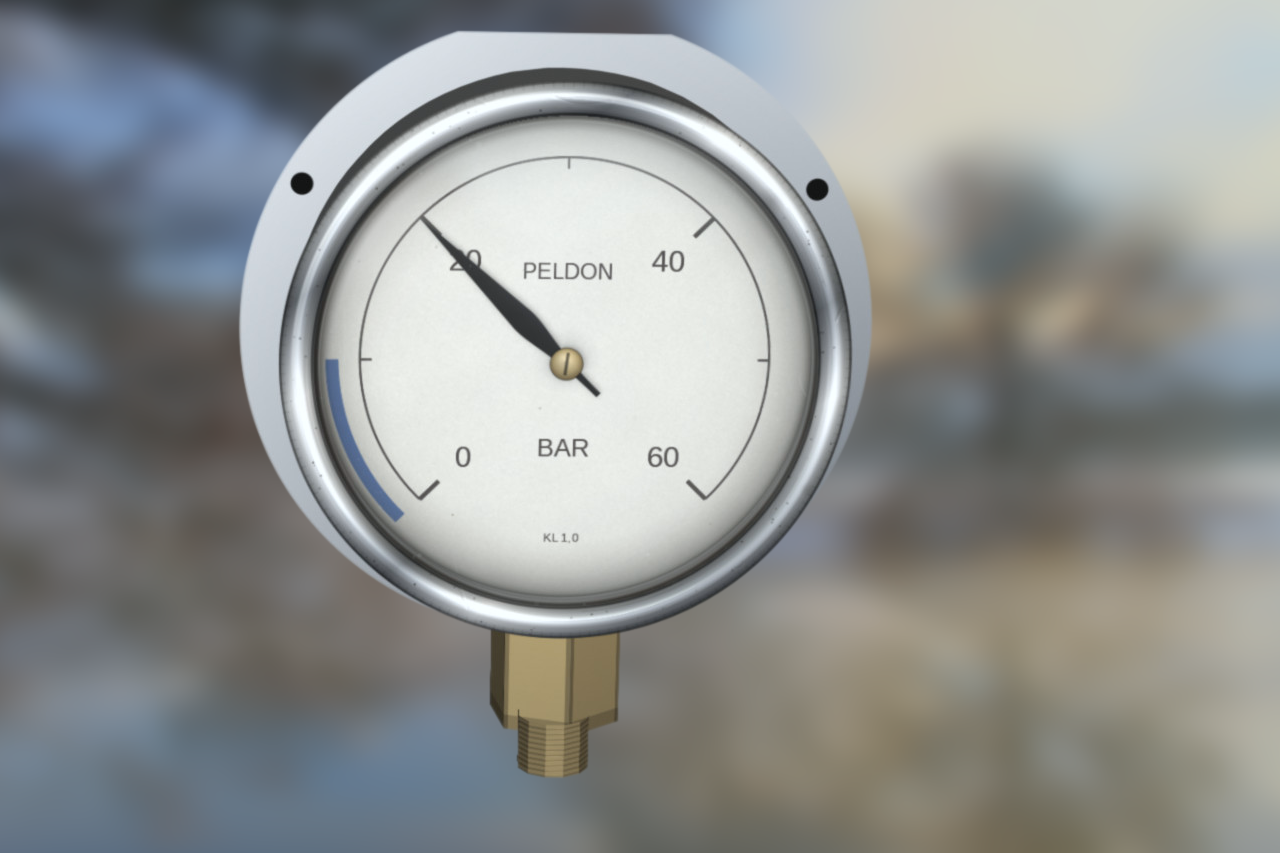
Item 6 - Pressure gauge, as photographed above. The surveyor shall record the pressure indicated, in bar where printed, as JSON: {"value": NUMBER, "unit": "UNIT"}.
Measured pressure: {"value": 20, "unit": "bar"}
